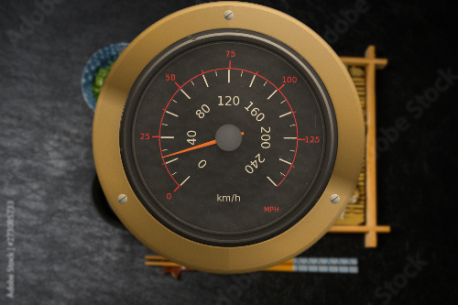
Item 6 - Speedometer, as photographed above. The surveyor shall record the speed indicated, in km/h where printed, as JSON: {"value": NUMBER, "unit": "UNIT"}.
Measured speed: {"value": 25, "unit": "km/h"}
